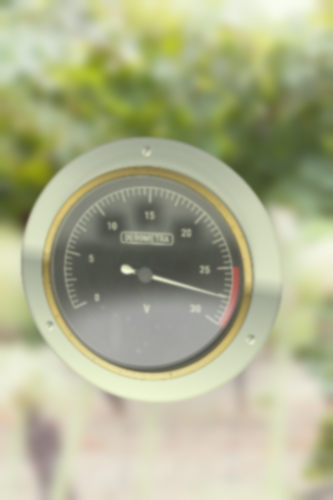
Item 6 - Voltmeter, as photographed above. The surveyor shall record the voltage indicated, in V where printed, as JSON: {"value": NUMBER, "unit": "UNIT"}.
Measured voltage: {"value": 27.5, "unit": "V"}
